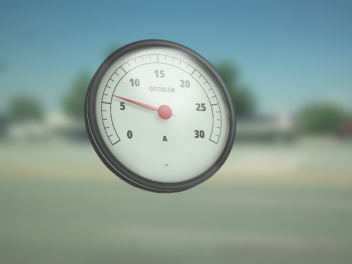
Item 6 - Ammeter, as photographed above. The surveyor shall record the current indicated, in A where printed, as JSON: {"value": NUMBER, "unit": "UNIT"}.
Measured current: {"value": 6, "unit": "A"}
